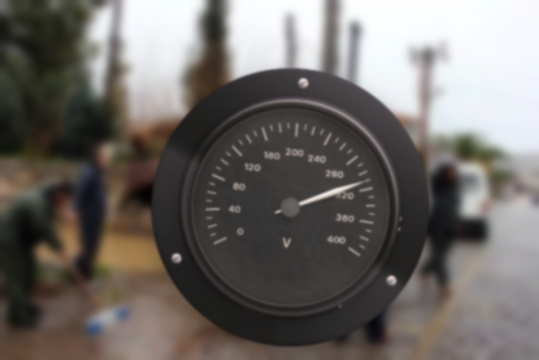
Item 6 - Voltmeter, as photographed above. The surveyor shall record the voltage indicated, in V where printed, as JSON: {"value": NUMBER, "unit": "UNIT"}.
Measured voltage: {"value": 310, "unit": "V"}
